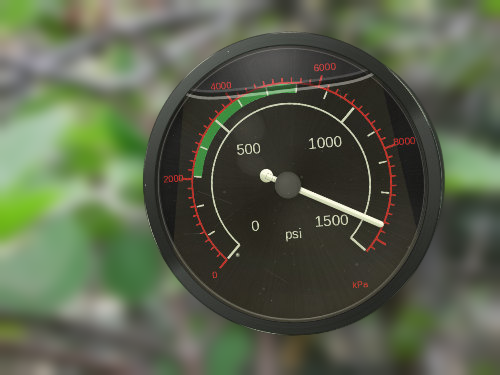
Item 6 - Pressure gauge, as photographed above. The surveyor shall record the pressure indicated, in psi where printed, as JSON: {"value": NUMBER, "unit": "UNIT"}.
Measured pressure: {"value": 1400, "unit": "psi"}
